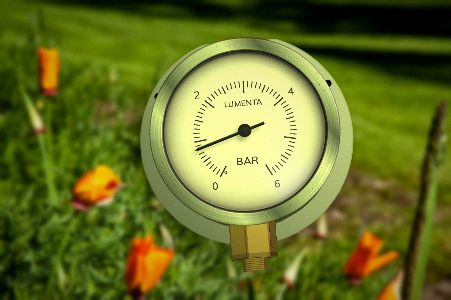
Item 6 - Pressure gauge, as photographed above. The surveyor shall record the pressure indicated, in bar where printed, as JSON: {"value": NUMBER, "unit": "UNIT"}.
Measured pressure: {"value": 0.8, "unit": "bar"}
